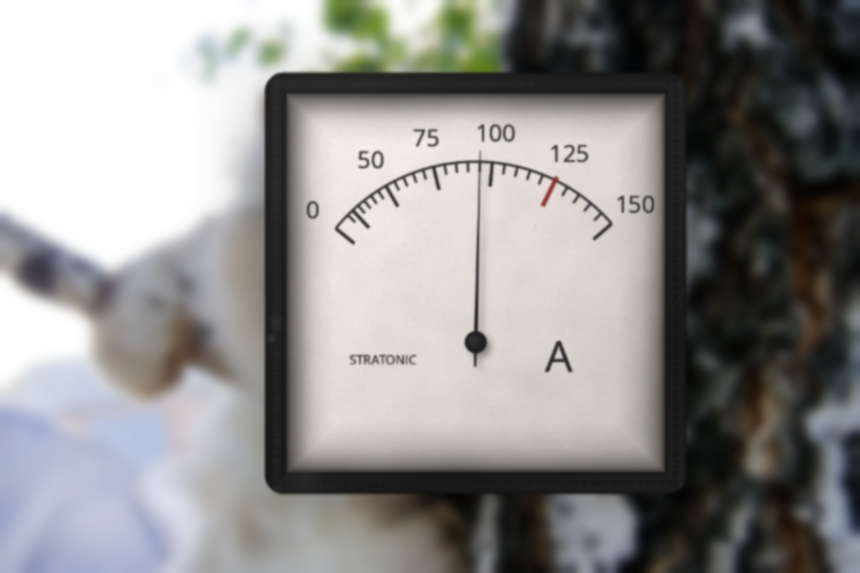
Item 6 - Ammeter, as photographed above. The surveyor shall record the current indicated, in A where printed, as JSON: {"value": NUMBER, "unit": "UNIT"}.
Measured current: {"value": 95, "unit": "A"}
